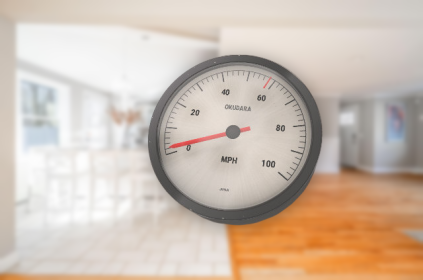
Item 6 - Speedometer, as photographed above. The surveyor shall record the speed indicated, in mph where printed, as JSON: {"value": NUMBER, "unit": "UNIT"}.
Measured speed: {"value": 2, "unit": "mph"}
